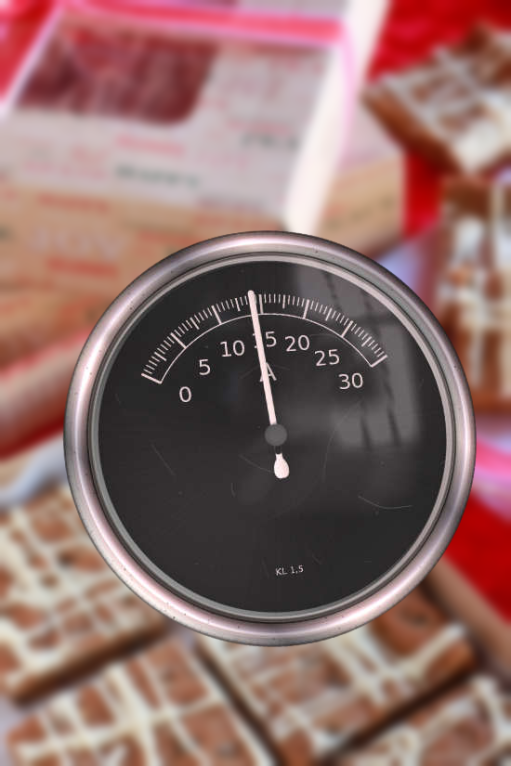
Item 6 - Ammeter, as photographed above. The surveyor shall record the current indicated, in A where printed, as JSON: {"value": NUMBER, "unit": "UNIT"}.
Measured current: {"value": 14, "unit": "A"}
